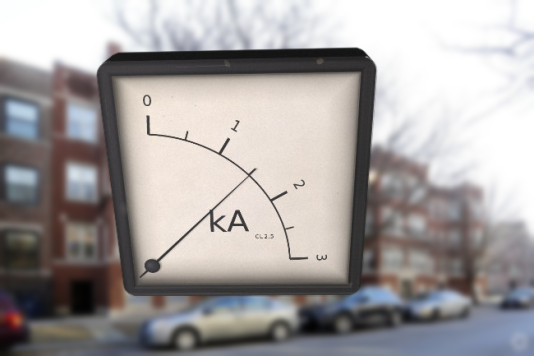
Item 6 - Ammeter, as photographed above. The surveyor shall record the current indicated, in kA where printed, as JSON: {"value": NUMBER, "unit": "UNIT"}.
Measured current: {"value": 1.5, "unit": "kA"}
